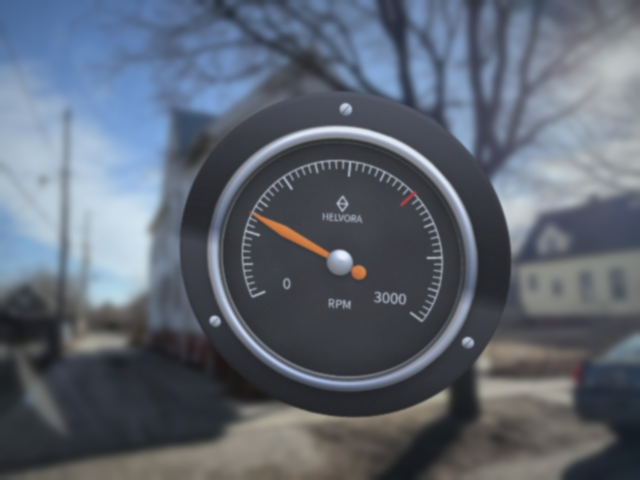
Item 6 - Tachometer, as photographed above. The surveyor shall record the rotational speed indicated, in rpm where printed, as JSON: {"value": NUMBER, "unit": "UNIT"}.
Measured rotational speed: {"value": 650, "unit": "rpm"}
